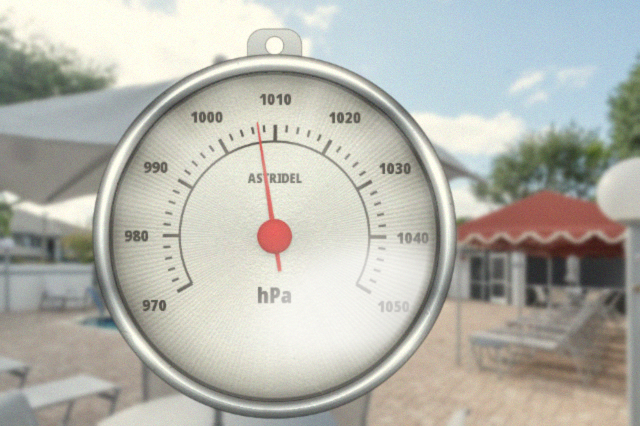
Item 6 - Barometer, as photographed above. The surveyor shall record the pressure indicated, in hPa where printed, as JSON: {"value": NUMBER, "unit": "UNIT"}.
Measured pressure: {"value": 1007, "unit": "hPa"}
